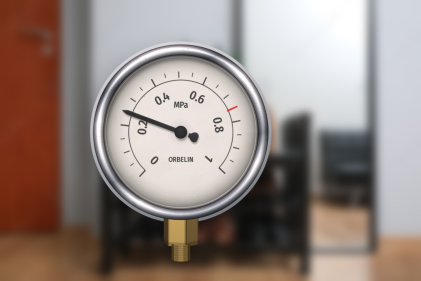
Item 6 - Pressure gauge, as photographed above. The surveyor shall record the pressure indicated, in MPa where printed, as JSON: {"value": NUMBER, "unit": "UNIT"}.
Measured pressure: {"value": 0.25, "unit": "MPa"}
